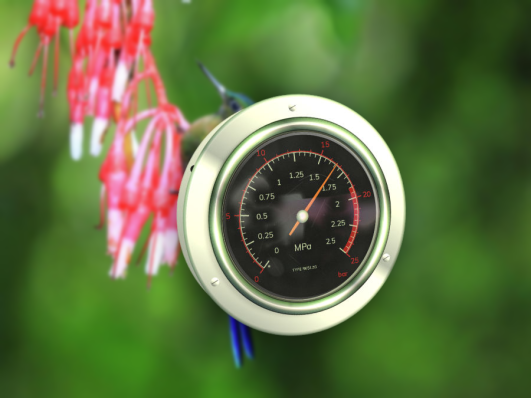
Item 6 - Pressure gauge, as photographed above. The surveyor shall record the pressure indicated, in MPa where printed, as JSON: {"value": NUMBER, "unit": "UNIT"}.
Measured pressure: {"value": 1.65, "unit": "MPa"}
